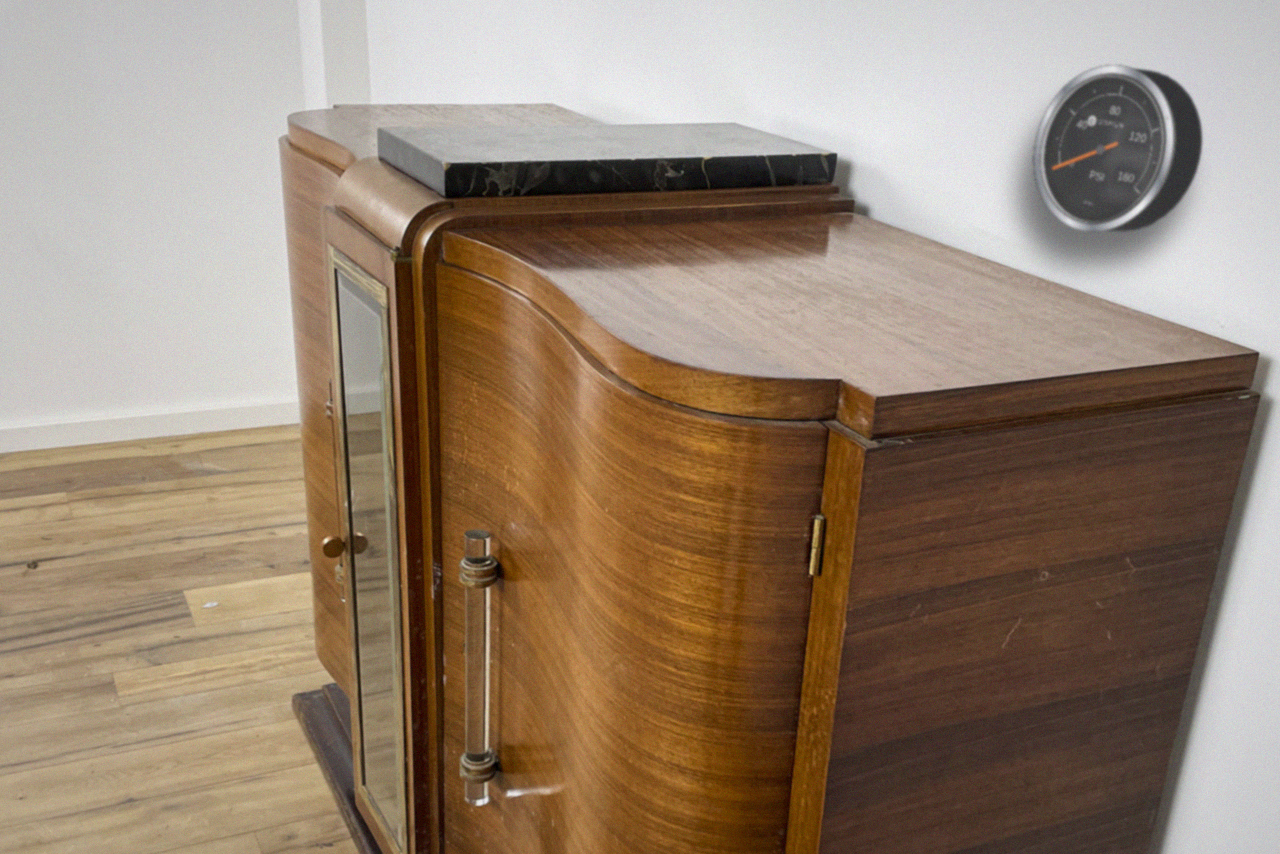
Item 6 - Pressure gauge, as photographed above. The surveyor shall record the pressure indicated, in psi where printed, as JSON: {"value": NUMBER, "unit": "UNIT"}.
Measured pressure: {"value": 0, "unit": "psi"}
